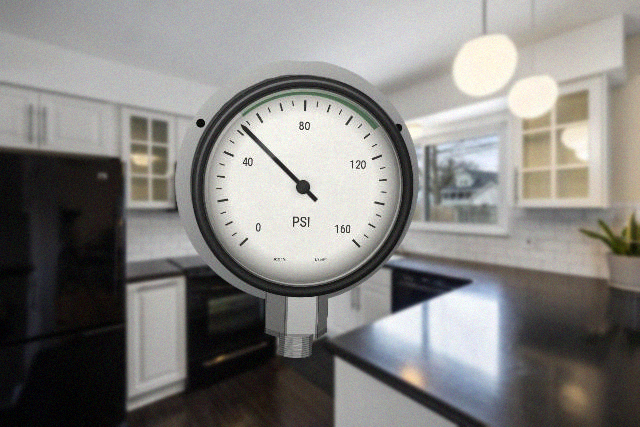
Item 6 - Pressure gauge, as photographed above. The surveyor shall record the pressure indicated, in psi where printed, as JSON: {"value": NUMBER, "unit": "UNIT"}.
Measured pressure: {"value": 52.5, "unit": "psi"}
